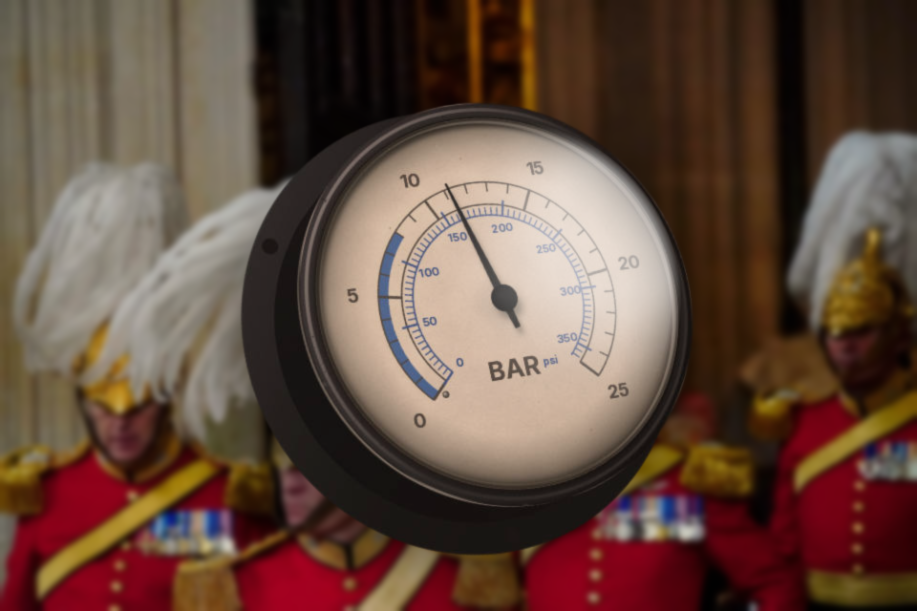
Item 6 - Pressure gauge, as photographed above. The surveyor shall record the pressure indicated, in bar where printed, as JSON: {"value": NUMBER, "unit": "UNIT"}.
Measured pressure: {"value": 11, "unit": "bar"}
